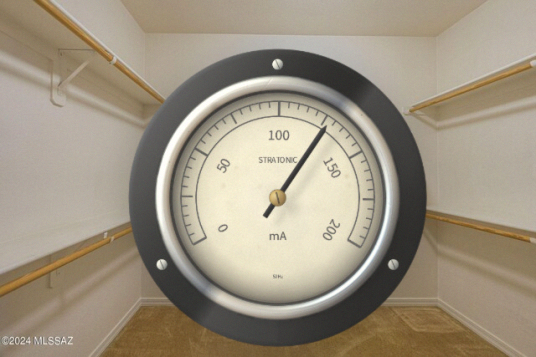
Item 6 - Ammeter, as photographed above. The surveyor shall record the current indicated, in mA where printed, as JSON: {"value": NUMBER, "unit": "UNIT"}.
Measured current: {"value": 127.5, "unit": "mA"}
